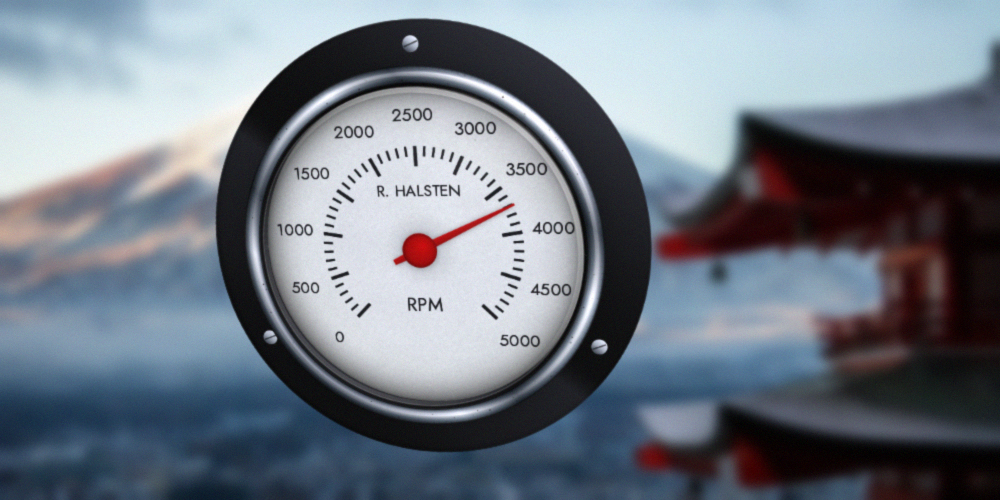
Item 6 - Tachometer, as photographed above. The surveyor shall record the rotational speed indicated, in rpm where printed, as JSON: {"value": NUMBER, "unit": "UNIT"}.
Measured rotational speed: {"value": 3700, "unit": "rpm"}
